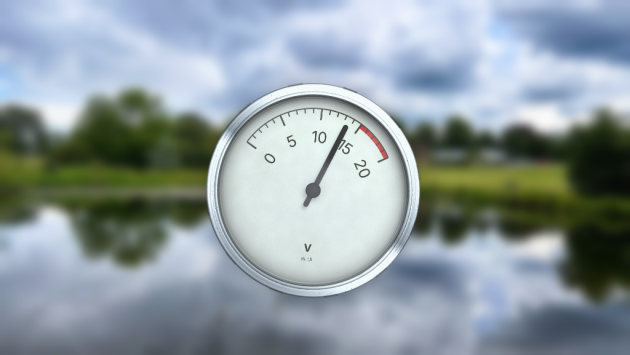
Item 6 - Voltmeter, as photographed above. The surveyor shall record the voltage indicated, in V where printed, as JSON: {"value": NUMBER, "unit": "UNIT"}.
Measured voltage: {"value": 13.5, "unit": "V"}
